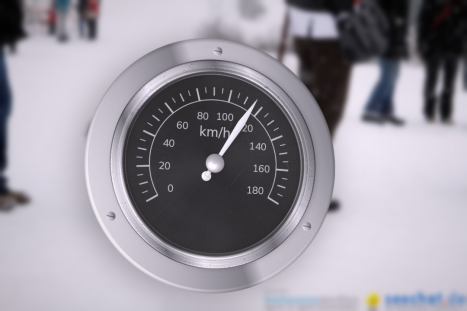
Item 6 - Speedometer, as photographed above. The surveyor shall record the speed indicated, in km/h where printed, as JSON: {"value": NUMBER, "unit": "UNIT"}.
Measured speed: {"value": 115, "unit": "km/h"}
